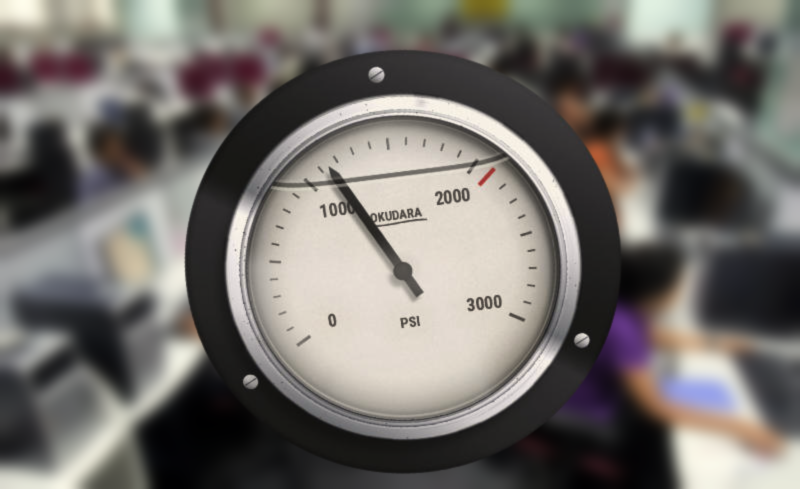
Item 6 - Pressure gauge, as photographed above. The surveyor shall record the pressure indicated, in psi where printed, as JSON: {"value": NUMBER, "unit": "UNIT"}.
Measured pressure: {"value": 1150, "unit": "psi"}
